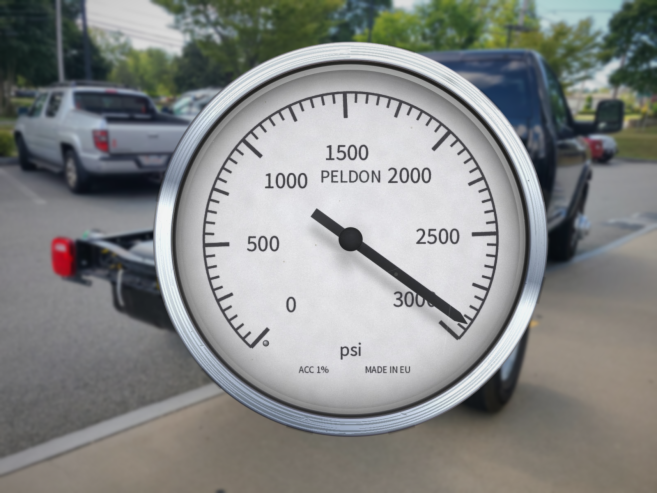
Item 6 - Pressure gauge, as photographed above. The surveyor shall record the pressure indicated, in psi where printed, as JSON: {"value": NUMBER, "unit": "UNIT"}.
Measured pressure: {"value": 2925, "unit": "psi"}
